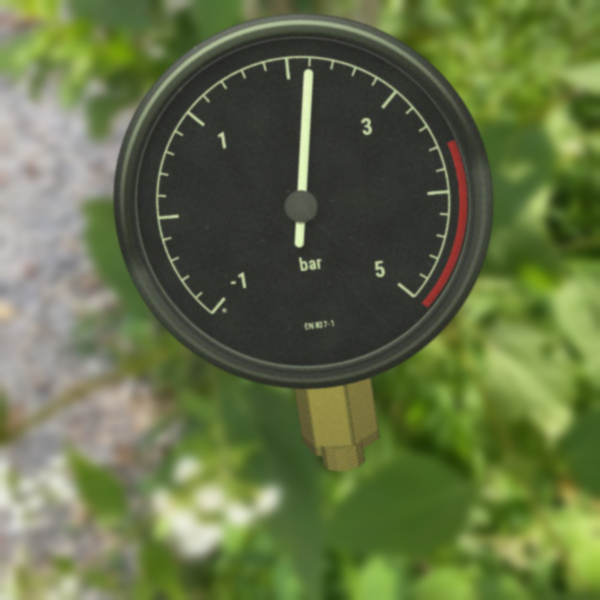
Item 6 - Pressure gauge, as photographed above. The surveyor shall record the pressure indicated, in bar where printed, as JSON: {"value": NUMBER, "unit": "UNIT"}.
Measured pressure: {"value": 2.2, "unit": "bar"}
